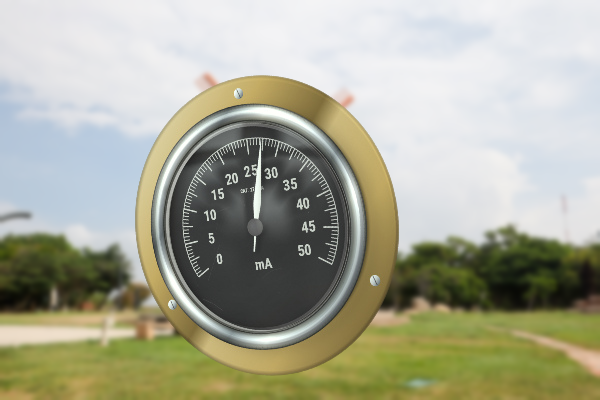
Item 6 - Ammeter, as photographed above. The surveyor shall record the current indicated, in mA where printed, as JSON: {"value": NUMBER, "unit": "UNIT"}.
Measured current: {"value": 27.5, "unit": "mA"}
